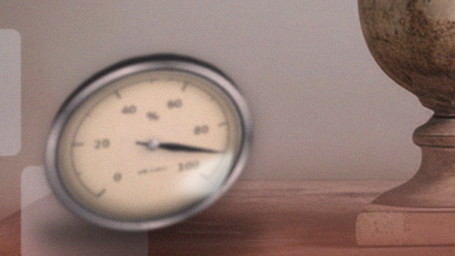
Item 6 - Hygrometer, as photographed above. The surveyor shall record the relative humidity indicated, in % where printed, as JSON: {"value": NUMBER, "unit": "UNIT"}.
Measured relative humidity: {"value": 90, "unit": "%"}
